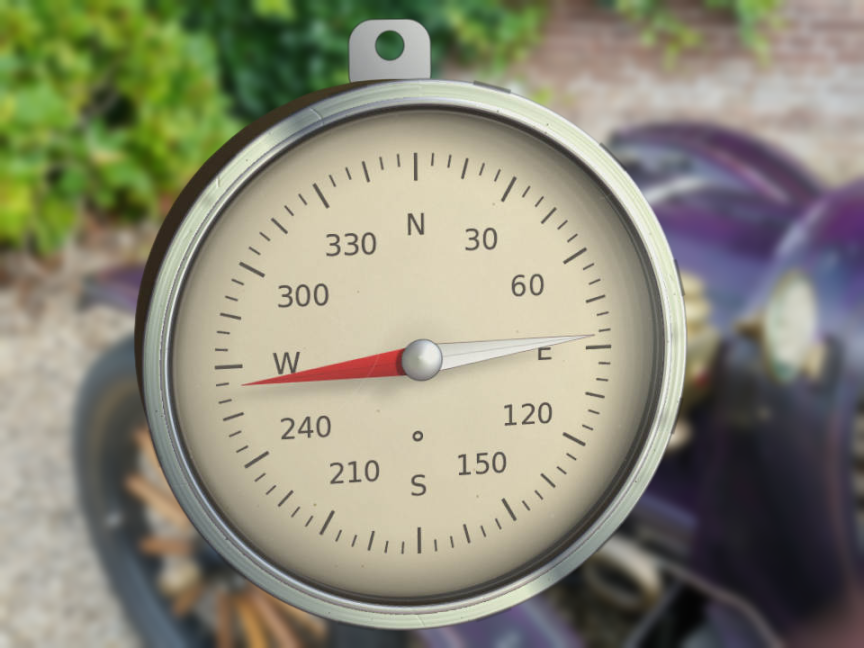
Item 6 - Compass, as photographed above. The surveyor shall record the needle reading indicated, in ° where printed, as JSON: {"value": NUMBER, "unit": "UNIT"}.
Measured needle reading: {"value": 265, "unit": "°"}
